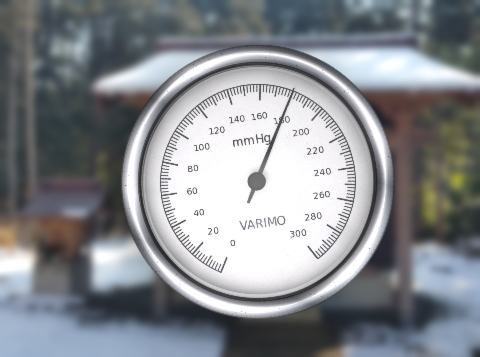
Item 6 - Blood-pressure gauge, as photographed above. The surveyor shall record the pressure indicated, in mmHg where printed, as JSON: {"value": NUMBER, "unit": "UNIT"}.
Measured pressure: {"value": 180, "unit": "mmHg"}
